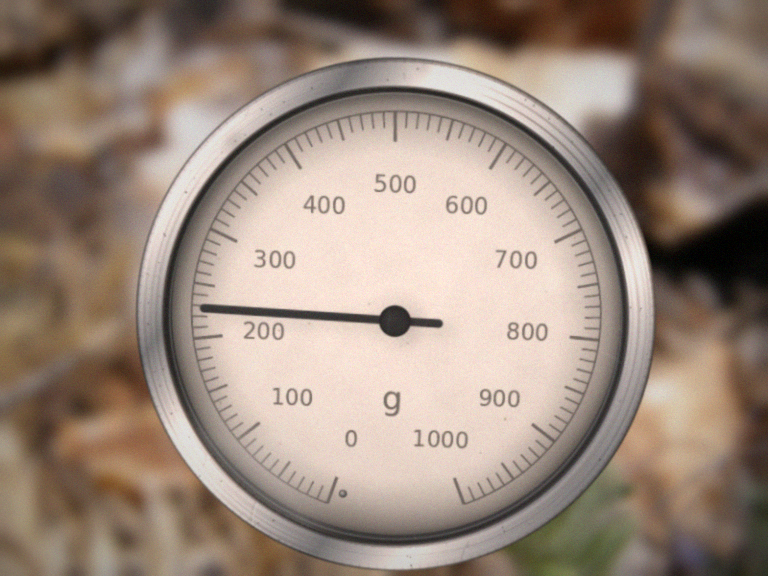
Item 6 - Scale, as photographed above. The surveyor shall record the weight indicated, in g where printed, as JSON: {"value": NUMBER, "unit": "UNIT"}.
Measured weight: {"value": 230, "unit": "g"}
